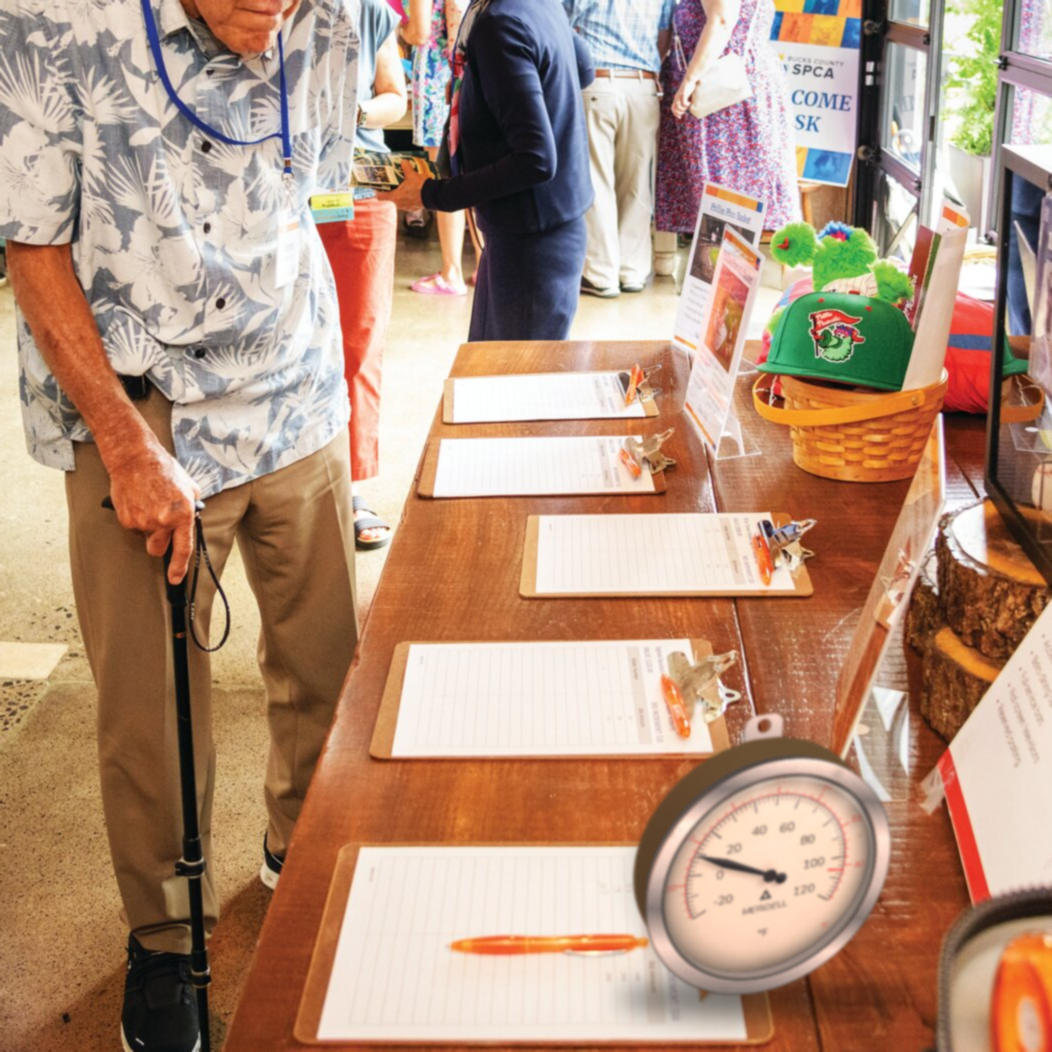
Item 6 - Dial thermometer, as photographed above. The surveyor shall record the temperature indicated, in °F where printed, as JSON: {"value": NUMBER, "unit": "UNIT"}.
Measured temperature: {"value": 10, "unit": "°F"}
